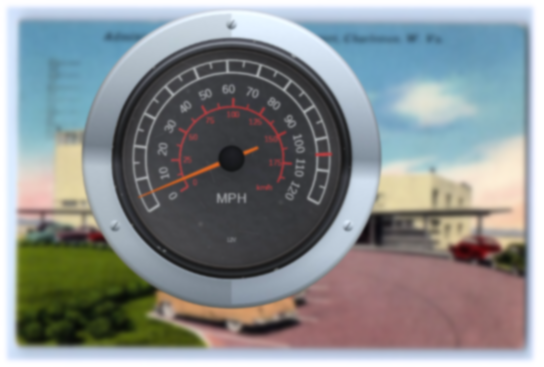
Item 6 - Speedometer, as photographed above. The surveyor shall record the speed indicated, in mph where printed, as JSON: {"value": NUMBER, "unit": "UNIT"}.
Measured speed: {"value": 5, "unit": "mph"}
